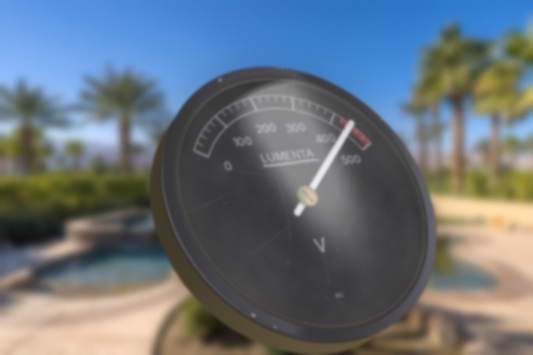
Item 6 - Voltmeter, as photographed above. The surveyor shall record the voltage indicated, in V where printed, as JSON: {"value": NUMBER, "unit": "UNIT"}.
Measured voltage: {"value": 440, "unit": "V"}
